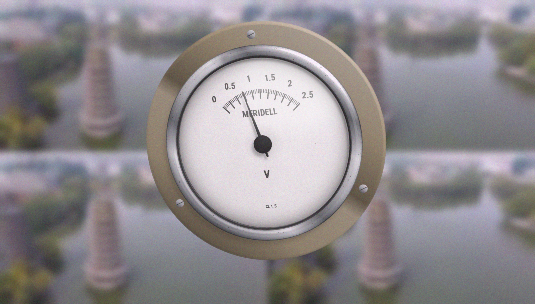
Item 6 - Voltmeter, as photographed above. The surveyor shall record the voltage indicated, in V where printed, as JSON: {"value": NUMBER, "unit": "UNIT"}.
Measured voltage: {"value": 0.75, "unit": "V"}
